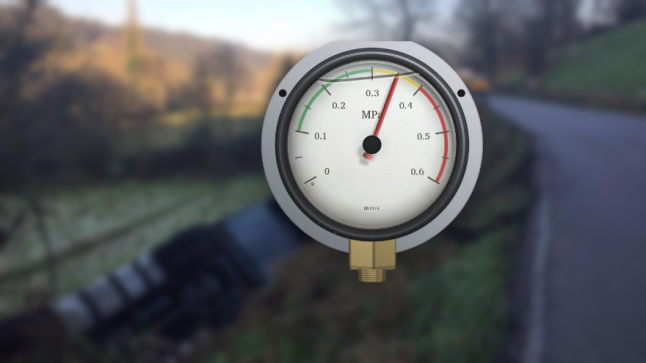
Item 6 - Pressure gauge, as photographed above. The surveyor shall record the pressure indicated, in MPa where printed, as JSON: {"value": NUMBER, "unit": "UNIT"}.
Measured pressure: {"value": 0.35, "unit": "MPa"}
